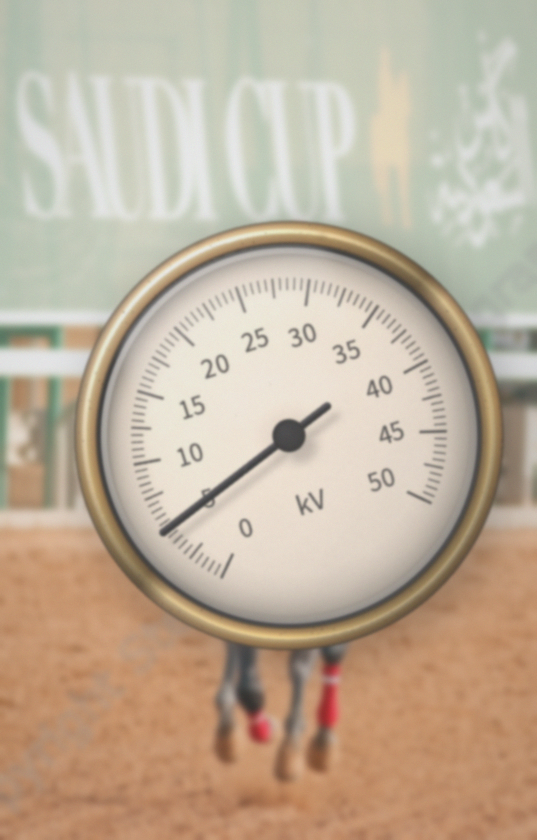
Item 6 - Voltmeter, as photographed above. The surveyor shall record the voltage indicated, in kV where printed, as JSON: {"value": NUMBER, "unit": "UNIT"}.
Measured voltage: {"value": 5, "unit": "kV"}
